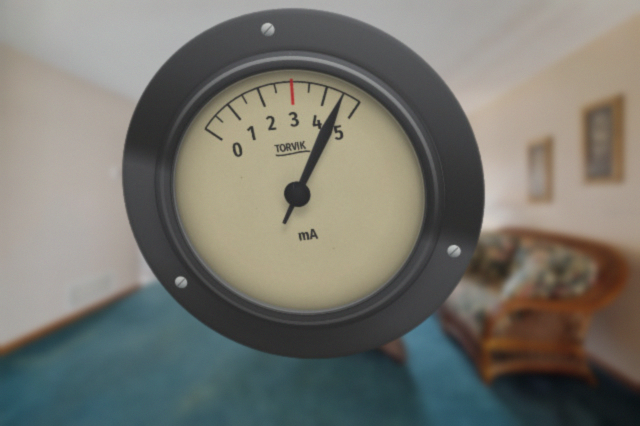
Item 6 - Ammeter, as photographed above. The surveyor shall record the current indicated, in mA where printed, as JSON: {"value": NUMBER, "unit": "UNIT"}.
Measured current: {"value": 4.5, "unit": "mA"}
